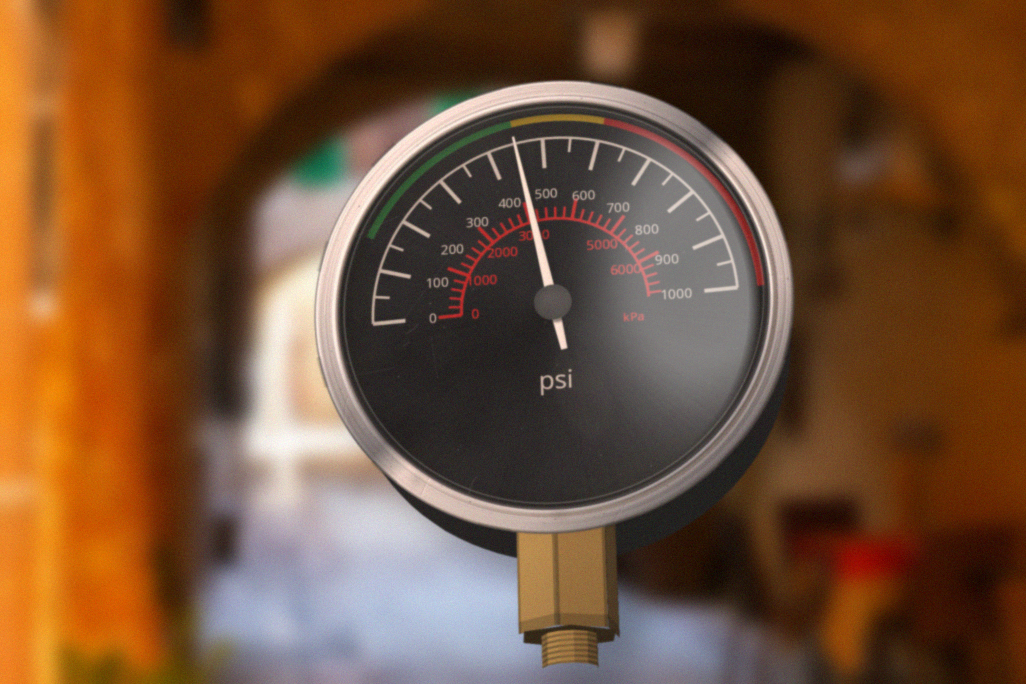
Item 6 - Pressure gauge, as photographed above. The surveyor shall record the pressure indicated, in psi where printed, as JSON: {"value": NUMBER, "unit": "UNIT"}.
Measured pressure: {"value": 450, "unit": "psi"}
